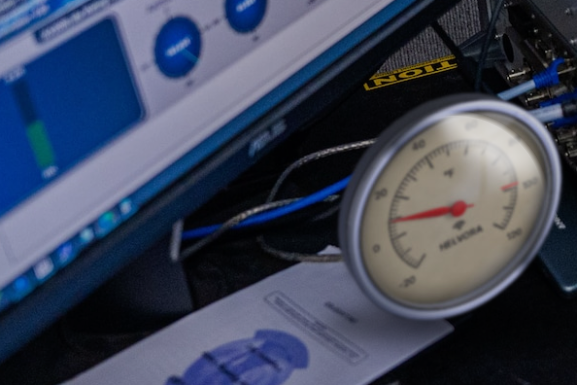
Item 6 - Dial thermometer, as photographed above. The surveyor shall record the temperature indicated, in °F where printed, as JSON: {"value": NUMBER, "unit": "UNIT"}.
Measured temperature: {"value": 10, "unit": "°F"}
